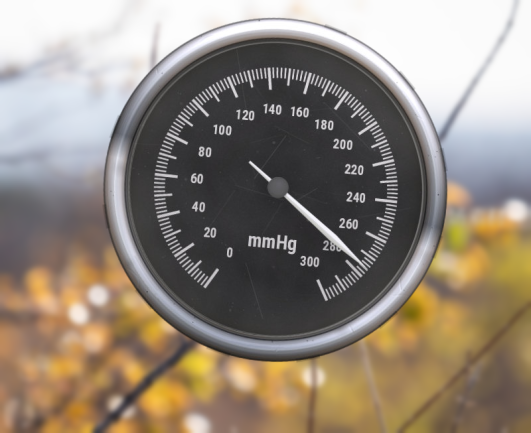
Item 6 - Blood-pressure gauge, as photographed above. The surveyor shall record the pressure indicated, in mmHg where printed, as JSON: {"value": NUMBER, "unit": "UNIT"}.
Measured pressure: {"value": 276, "unit": "mmHg"}
